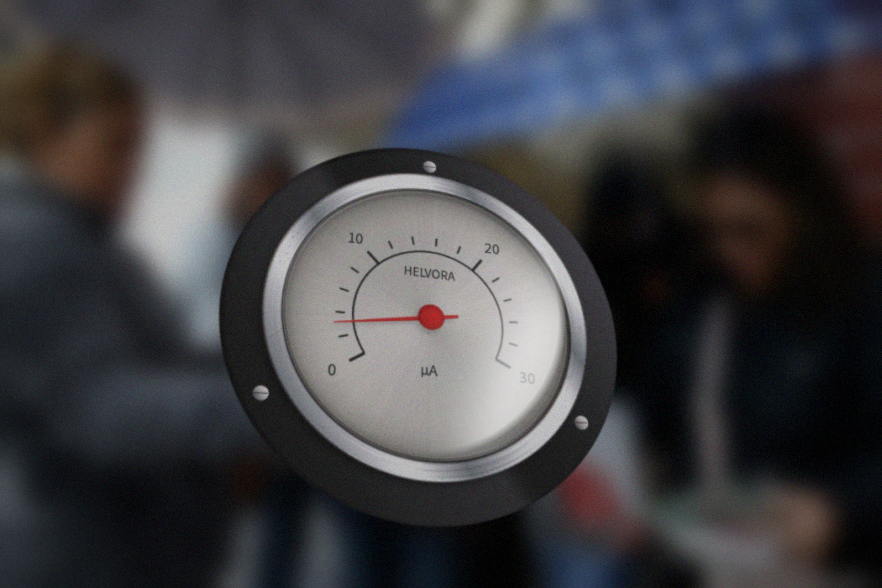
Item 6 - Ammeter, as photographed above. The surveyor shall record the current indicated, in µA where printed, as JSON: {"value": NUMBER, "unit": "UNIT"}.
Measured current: {"value": 3, "unit": "µA"}
